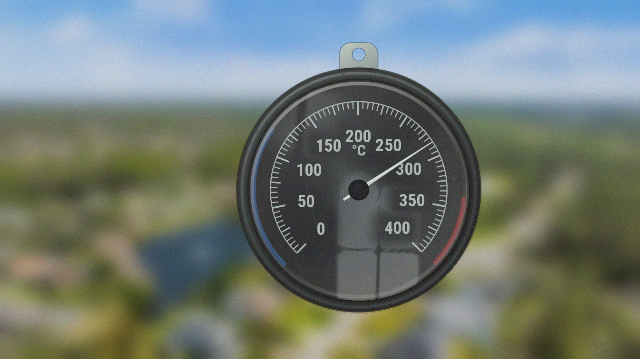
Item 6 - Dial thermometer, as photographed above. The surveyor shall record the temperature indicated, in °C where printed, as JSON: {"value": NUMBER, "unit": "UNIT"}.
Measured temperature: {"value": 285, "unit": "°C"}
